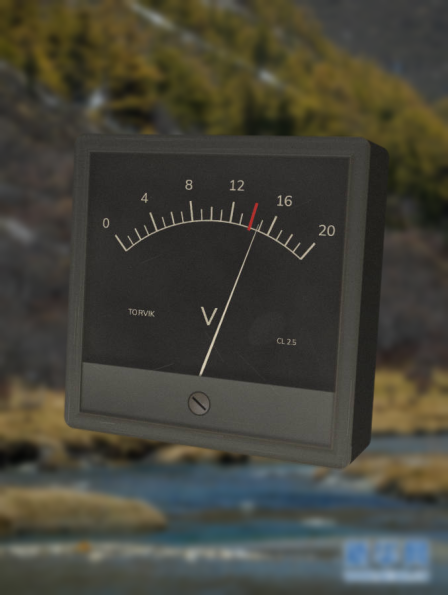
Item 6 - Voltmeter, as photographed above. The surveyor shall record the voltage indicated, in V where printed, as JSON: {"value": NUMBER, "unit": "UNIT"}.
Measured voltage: {"value": 15, "unit": "V"}
